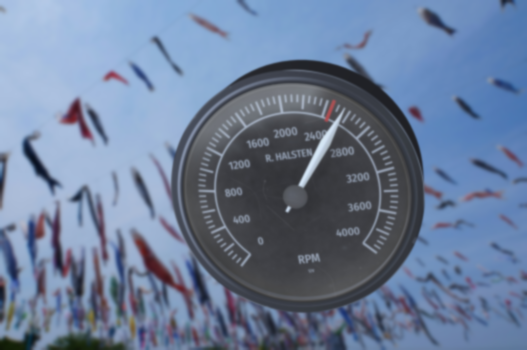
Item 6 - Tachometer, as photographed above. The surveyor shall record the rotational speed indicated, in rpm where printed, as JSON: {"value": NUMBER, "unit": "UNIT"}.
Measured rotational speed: {"value": 2550, "unit": "rpm"}
